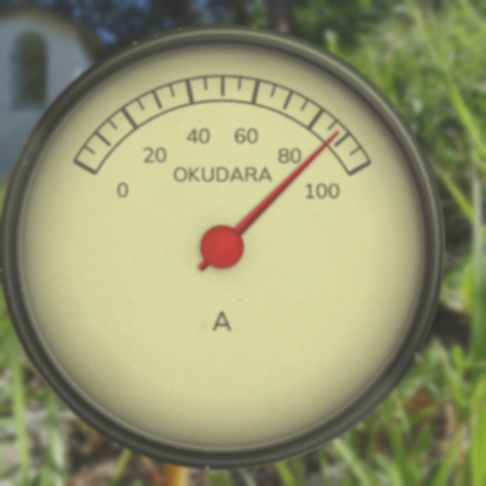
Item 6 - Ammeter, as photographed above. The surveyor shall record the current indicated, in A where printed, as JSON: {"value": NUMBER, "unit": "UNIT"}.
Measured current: {"value": 87.5, "unit": "A"}
